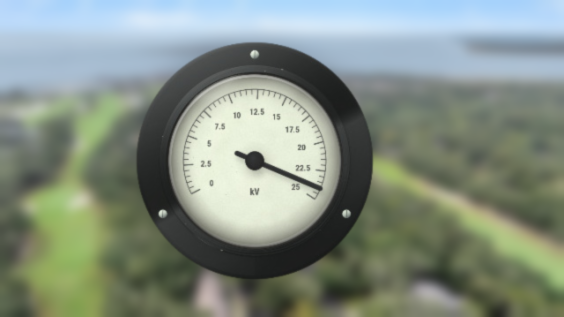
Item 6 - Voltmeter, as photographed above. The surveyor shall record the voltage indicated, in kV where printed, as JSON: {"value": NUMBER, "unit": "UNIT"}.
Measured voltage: {"value": 24, "unit": "kV"}
